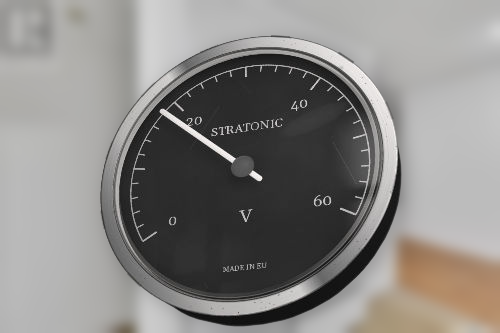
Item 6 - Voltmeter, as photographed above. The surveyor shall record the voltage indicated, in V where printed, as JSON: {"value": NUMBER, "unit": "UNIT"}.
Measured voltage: {"value": 18, "unit": "V"}
